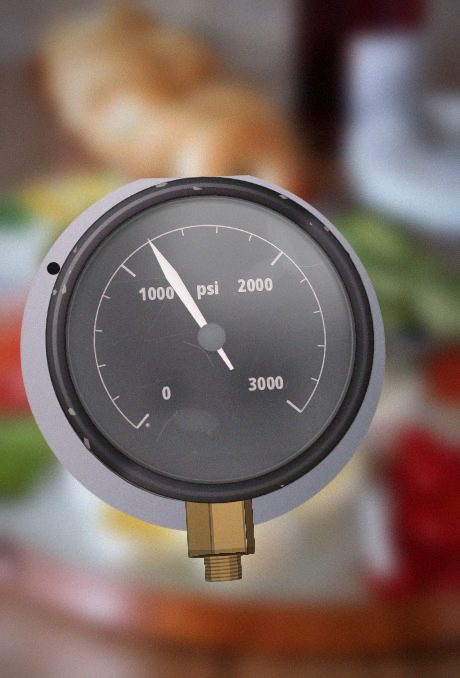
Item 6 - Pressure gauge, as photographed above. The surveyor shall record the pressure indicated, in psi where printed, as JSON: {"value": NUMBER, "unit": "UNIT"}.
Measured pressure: {"value": 1200, "unit": "psi"}
